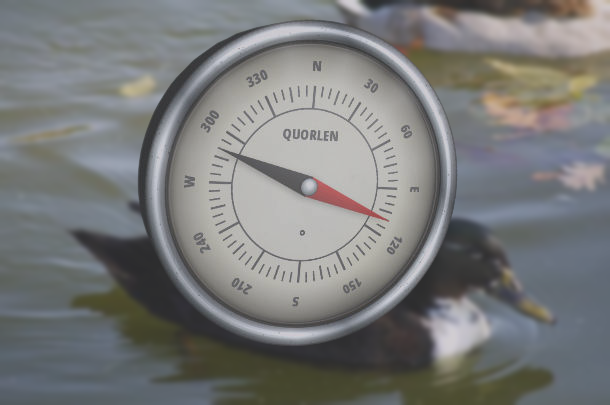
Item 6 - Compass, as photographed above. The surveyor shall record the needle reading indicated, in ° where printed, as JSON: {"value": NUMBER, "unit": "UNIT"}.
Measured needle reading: {"value": 110, "unit": "°"}
